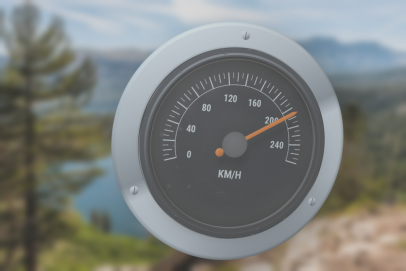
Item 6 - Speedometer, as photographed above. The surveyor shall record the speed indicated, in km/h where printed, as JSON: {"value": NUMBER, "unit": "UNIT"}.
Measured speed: {"value": 205, "unit": "km/h"}
